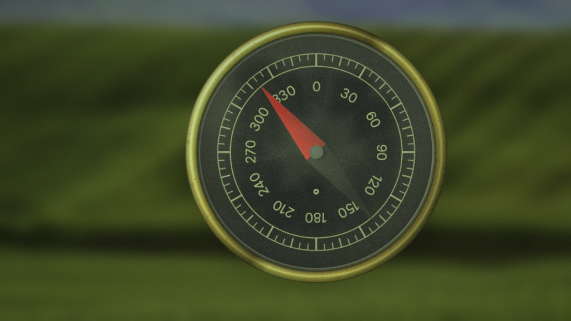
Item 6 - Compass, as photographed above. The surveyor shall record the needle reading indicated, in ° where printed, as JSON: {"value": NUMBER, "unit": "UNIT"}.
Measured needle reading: {"value": 320, "unit": "°"}
